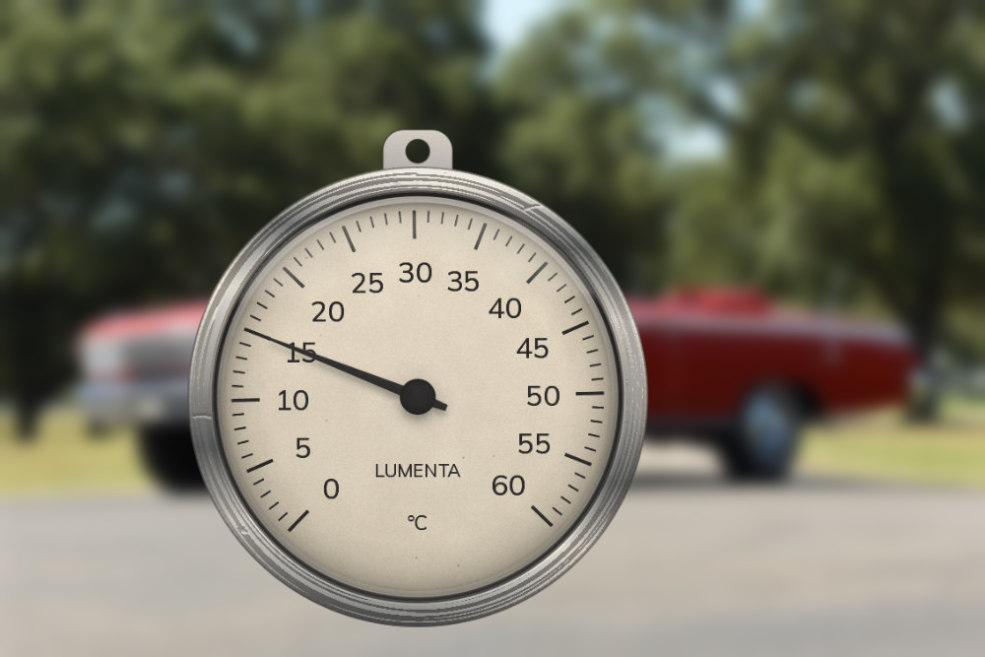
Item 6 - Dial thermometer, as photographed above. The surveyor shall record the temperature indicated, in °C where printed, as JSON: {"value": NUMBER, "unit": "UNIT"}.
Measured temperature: {"value": 15, "unit": "°C"}
